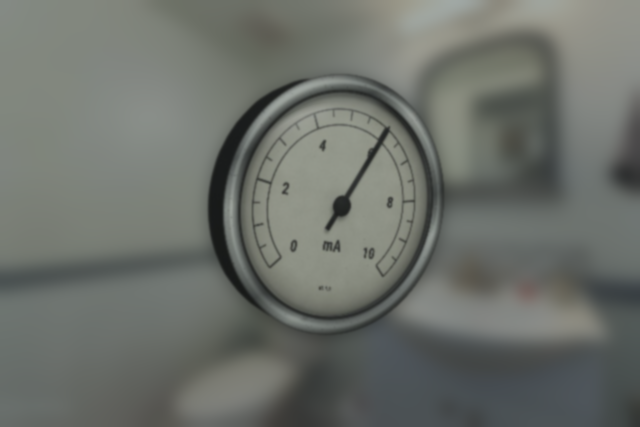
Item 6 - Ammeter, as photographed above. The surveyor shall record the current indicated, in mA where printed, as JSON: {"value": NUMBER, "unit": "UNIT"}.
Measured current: {"value": 6, "unit": "mA"}
